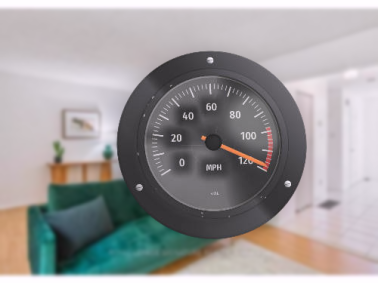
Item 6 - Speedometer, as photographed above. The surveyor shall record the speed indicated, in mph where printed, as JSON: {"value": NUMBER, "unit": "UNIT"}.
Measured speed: {"value": 118, "unit": "mph"}
